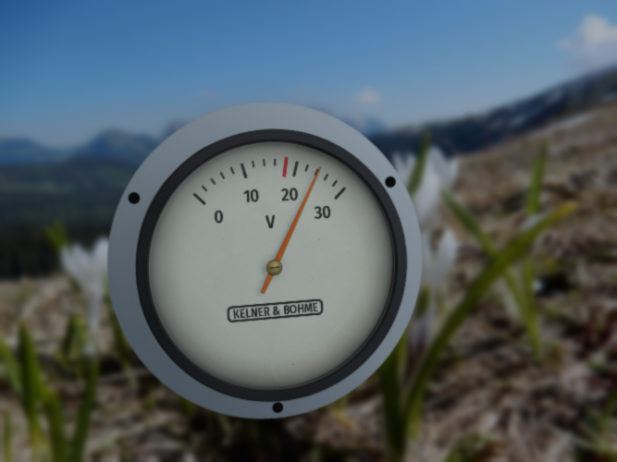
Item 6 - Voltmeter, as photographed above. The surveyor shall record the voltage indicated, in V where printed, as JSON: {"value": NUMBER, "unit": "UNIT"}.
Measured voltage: {"value": 24, "unit": "V"}
